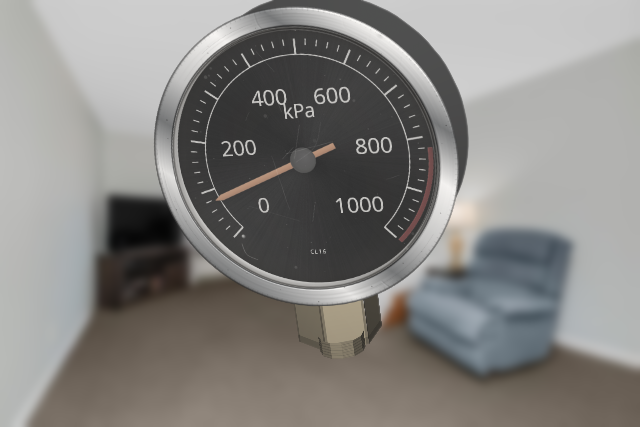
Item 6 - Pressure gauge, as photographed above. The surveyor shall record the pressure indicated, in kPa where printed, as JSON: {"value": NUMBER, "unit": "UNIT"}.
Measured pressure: {"value": 80, "unit": "kPa"}
